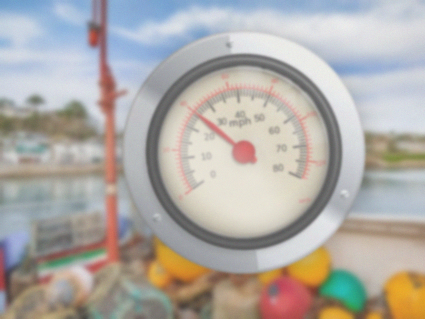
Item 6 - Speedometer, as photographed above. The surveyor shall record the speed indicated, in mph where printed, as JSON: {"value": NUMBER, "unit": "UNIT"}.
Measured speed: {"value": 25, "unit": "mph"}
